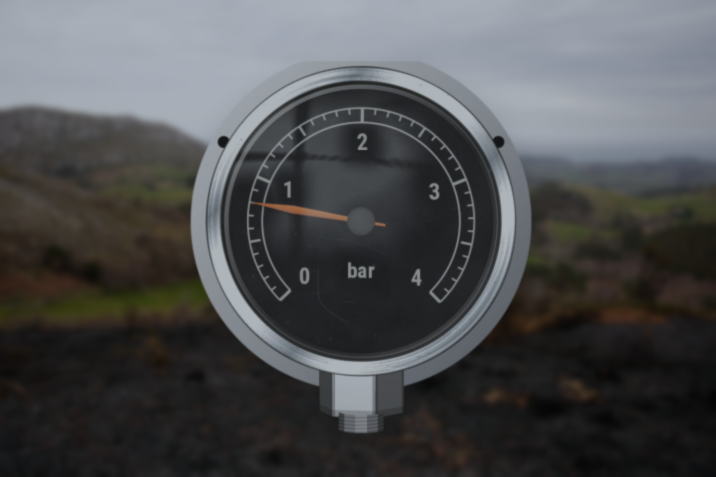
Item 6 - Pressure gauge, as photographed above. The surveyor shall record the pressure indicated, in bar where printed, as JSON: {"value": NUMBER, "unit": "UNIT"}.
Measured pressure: {"value": 0.8, "unit": "bar"}
